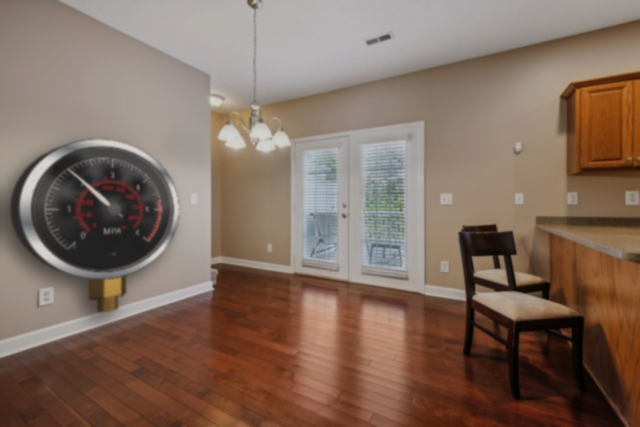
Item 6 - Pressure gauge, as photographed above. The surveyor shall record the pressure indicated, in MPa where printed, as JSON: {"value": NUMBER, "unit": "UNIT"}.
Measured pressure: {"value": 2, "unit": "MPa"}
